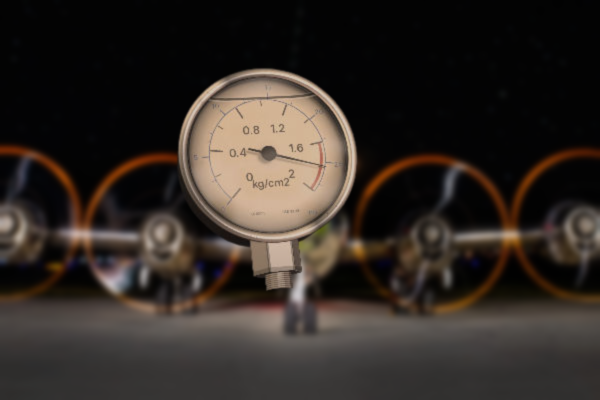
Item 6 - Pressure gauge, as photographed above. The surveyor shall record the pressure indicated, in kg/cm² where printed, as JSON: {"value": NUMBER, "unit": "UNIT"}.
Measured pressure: {"value": 1.8, "unit": "kg/cm²"}
